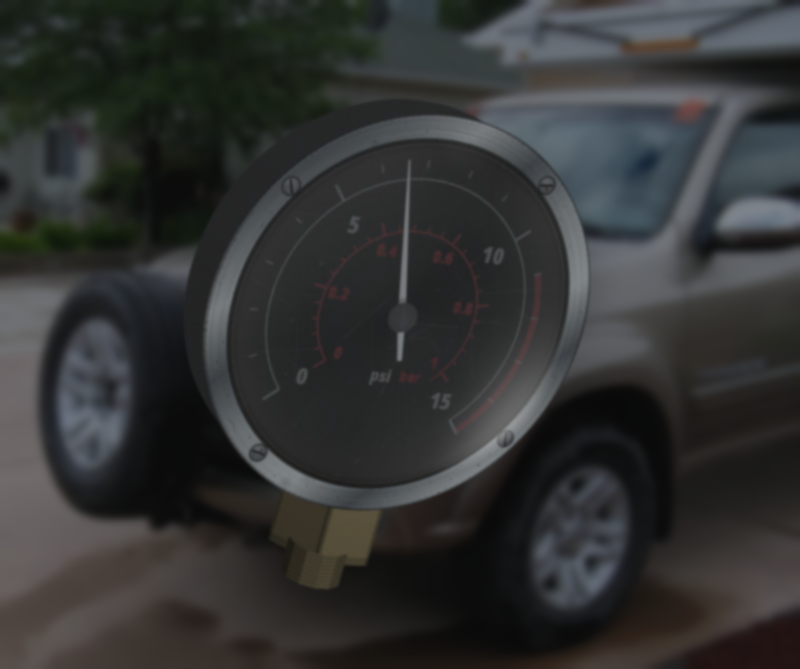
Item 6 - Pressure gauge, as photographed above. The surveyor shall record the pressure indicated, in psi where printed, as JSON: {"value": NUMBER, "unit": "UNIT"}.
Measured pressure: {"value": 6.5, "unit": "psi"}
